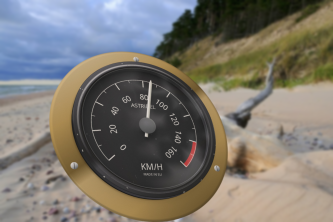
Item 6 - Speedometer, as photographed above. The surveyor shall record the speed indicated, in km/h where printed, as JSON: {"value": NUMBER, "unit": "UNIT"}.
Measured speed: {"value": 85, "unit": "km/h"}
